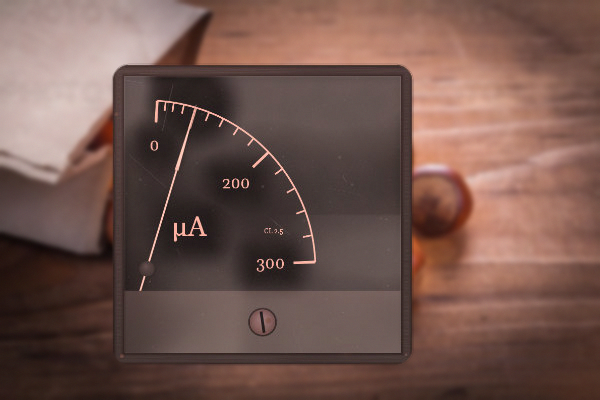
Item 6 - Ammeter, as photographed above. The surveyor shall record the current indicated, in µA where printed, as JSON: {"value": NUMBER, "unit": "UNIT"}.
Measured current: {"value": 100, "unit": "µA"}
